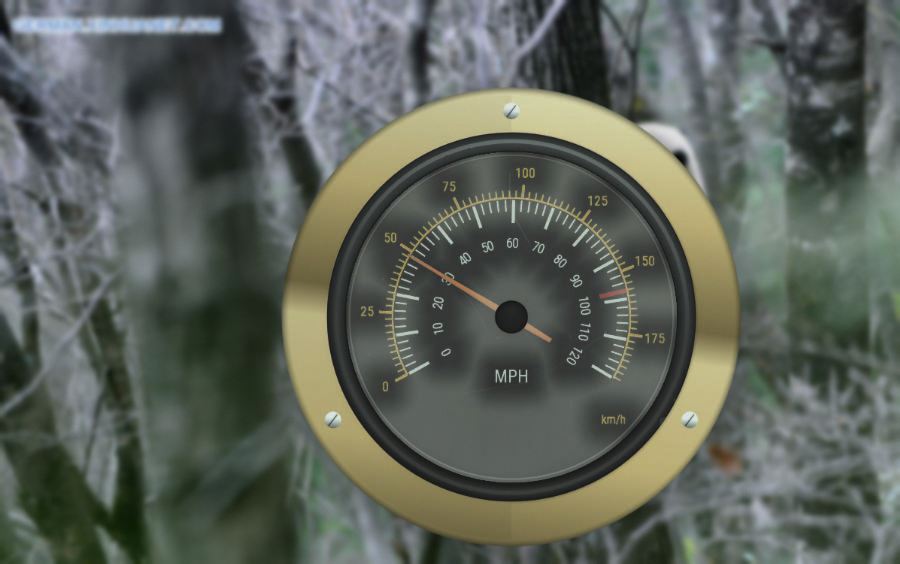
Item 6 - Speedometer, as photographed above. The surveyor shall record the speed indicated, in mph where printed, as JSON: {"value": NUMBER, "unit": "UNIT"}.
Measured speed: {"value": 30, "unit": "mph"}
